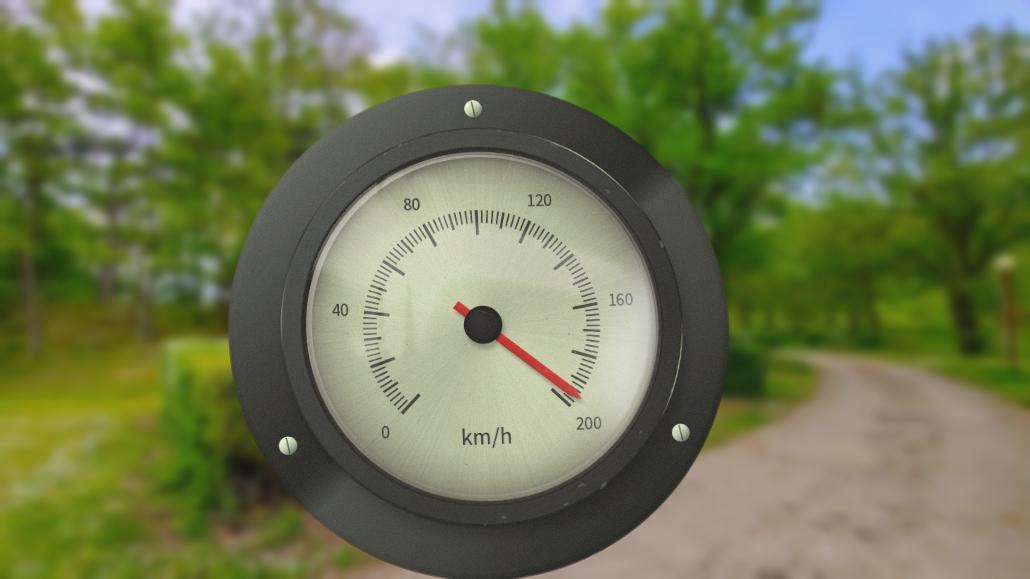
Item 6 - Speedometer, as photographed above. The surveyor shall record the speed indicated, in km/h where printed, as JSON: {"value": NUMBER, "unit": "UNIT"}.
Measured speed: {"value": 196, "unit": "km/h"}
